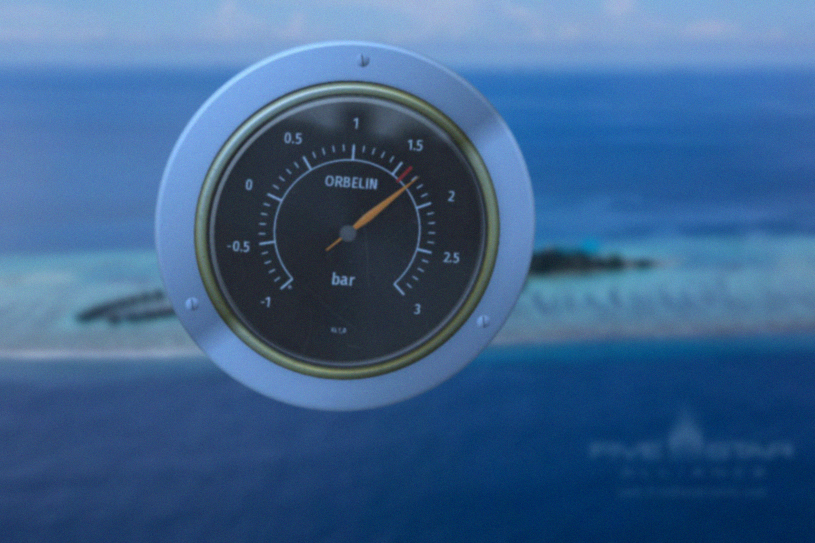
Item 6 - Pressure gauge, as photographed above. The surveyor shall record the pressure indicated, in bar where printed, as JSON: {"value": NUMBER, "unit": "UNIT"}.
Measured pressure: {"value": 1.7, "unit": "bar"}
